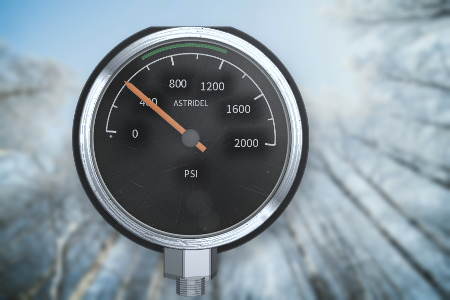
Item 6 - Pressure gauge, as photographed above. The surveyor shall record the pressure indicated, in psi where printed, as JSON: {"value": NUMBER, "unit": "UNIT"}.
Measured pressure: {"value": 400, "unit": "psi"}
